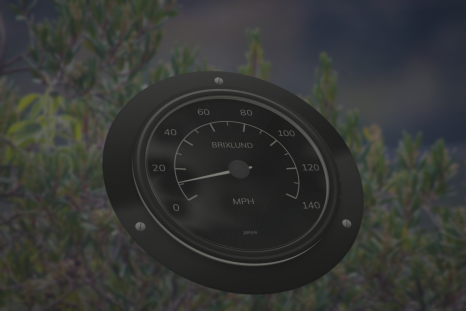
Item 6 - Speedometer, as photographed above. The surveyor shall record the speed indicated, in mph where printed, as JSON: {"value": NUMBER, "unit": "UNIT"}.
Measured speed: {"value": 10, "unit": "mph"}
